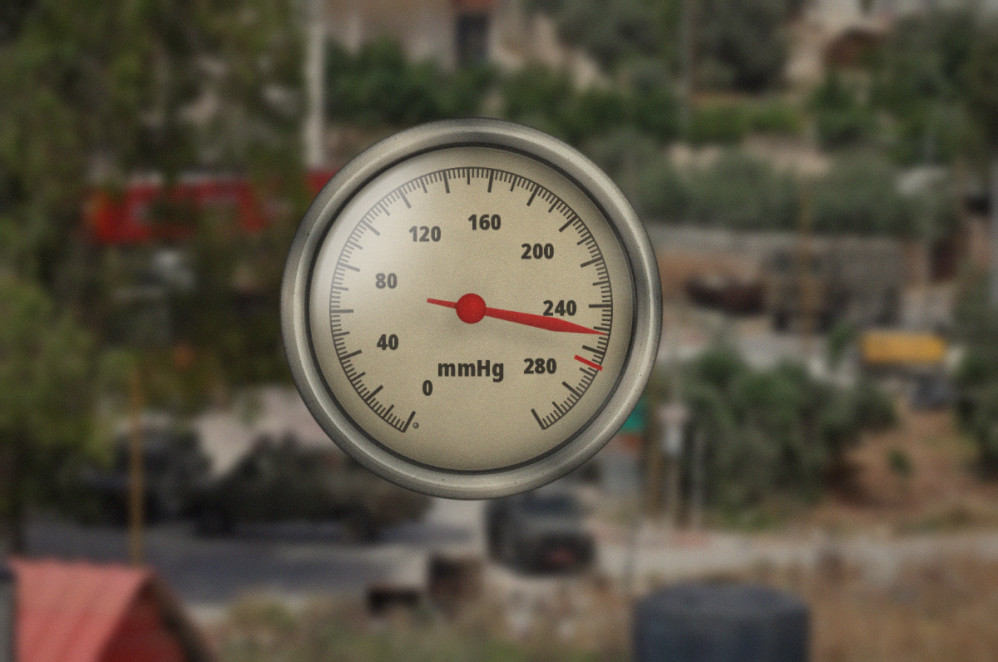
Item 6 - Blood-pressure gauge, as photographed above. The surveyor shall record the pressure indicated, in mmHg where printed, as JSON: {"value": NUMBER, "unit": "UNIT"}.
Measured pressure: {"value": 252, "unit": "mmHg"}
